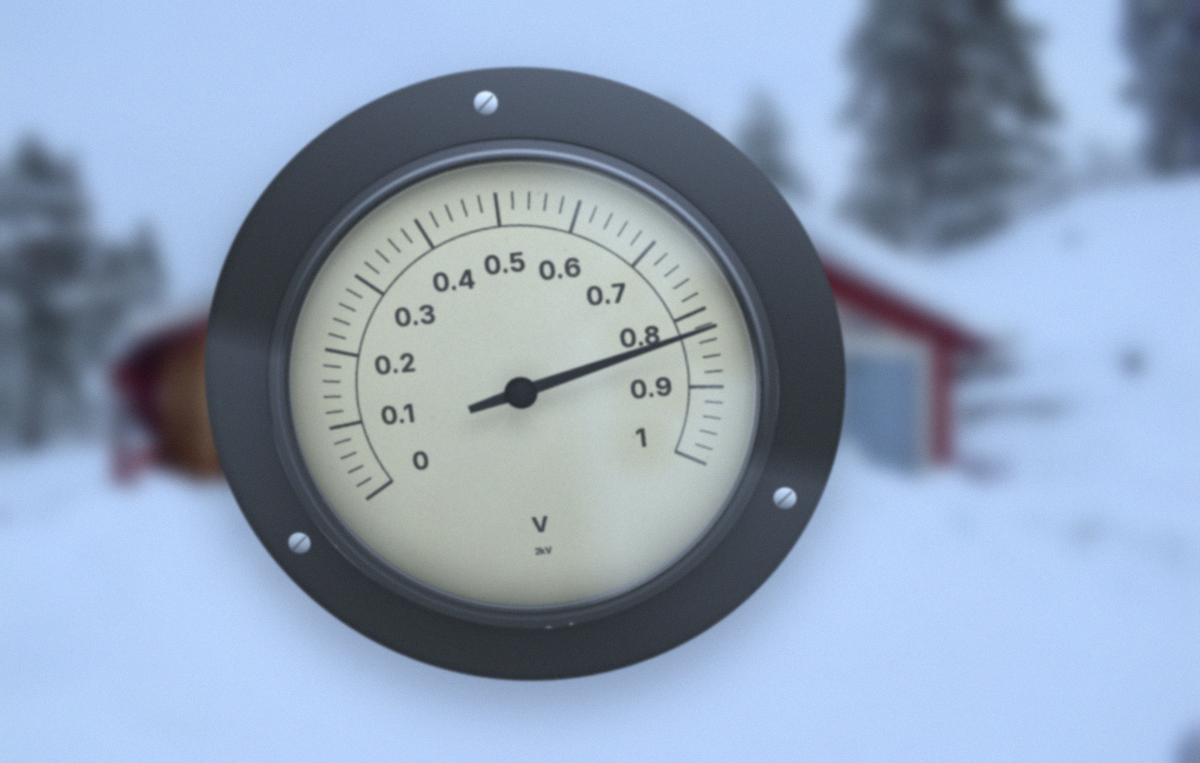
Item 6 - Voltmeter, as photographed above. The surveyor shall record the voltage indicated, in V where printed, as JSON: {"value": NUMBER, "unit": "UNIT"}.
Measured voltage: {"value": 0.82, "unit": "V"}
